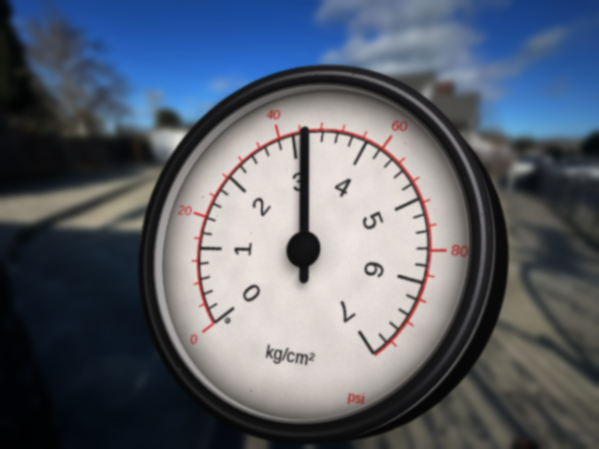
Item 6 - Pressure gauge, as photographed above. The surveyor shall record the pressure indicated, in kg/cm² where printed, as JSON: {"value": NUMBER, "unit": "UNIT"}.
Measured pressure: {"value": 3.2, "unit": "kg/cm²"}
